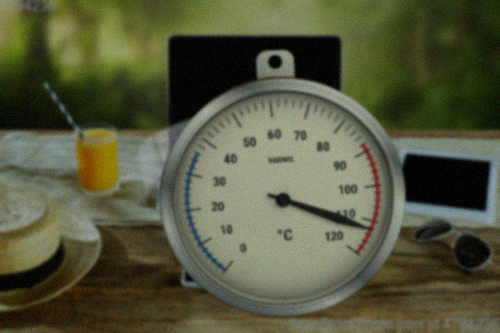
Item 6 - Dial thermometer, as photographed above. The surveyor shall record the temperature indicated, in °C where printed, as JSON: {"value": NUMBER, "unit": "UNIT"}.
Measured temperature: {"value": 112, "unit": "°C"}
